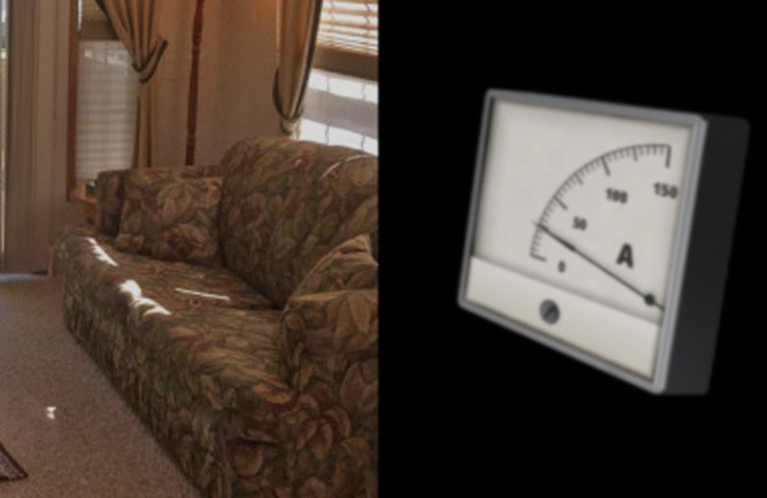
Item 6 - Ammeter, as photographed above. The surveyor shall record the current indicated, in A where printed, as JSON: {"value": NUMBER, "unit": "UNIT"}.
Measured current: {"value": 25, "unit": "A"}
